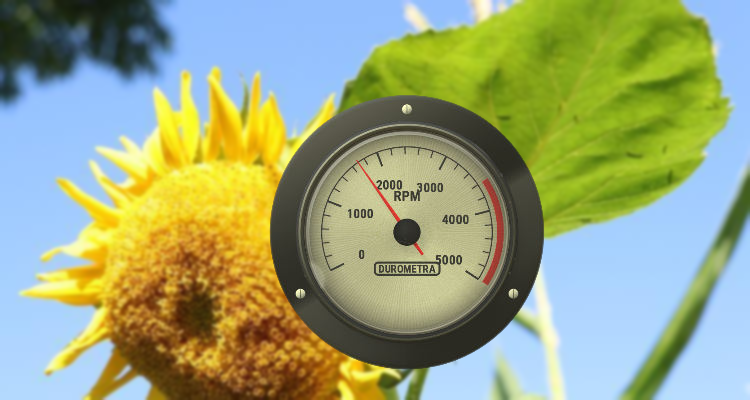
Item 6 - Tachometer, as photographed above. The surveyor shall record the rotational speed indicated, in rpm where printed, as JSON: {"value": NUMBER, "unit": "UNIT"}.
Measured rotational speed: {"value": 1700, "unit": "rpm"}
